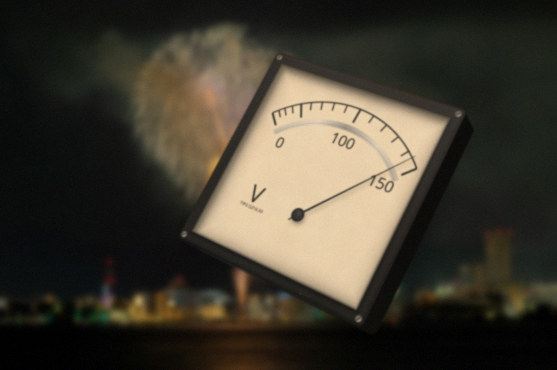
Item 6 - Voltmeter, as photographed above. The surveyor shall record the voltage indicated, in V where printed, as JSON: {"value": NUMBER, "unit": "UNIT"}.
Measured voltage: {"value": 145, "unit": "V"}
